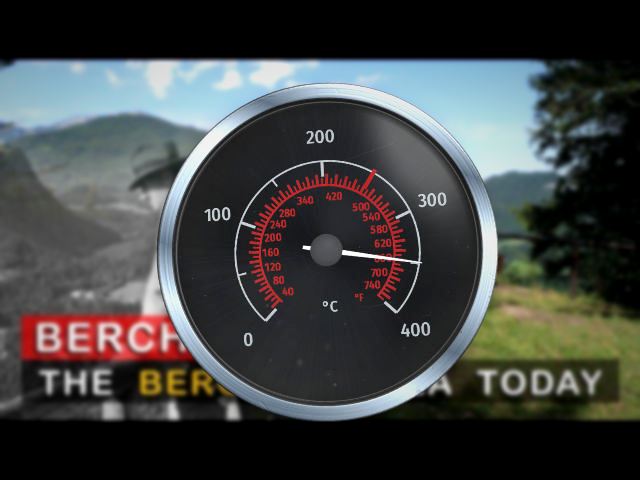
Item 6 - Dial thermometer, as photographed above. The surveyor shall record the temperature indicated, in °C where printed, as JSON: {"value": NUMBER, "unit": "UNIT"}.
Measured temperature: {"value": 350, "unit": "°C"}
